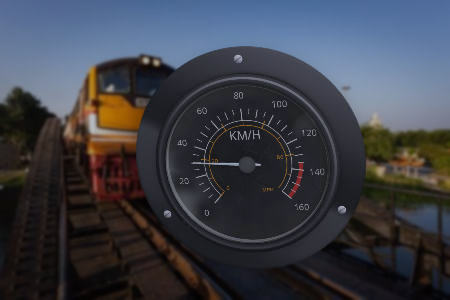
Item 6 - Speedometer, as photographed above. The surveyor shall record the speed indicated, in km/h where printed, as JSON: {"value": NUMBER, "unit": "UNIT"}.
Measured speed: {"value": 30, "unit": "km/h"}
